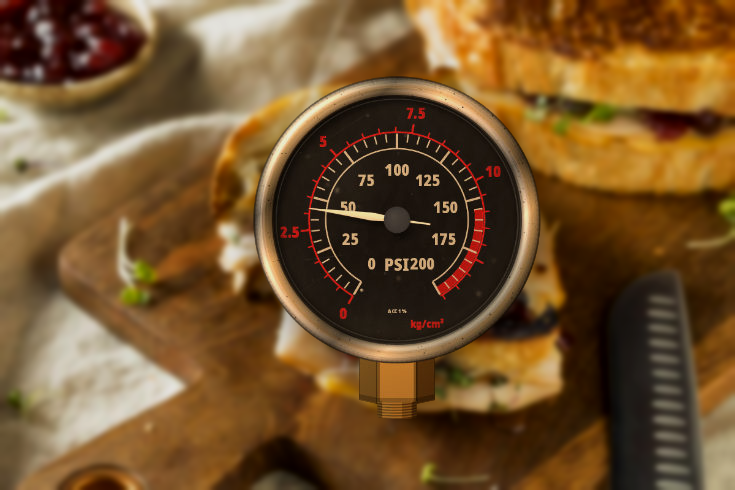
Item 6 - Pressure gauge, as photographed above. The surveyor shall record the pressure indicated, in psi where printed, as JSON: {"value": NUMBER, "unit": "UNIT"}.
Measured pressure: {"value": 45, "unit": "psi"}
